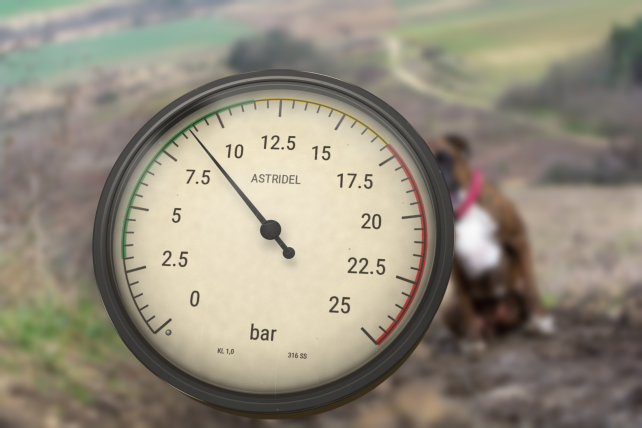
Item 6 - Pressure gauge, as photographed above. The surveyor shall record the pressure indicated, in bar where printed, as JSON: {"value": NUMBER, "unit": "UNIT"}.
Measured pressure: {"value": 8.75, "unit": "bar"}
